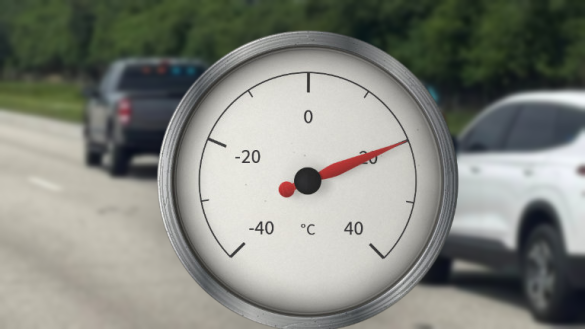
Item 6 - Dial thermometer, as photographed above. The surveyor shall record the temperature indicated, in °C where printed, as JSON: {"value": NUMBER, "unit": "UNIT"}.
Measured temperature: {"value": 20, "unit": "°C"}
